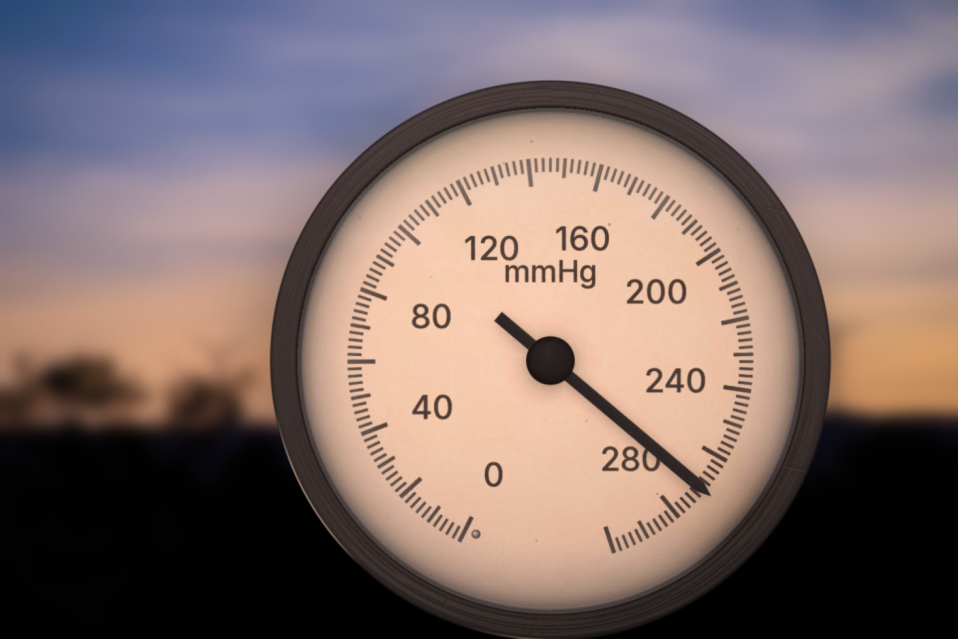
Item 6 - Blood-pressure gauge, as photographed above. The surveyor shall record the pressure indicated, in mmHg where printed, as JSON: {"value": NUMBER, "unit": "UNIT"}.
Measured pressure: {"value": 270, "unit": "mmHg"}
